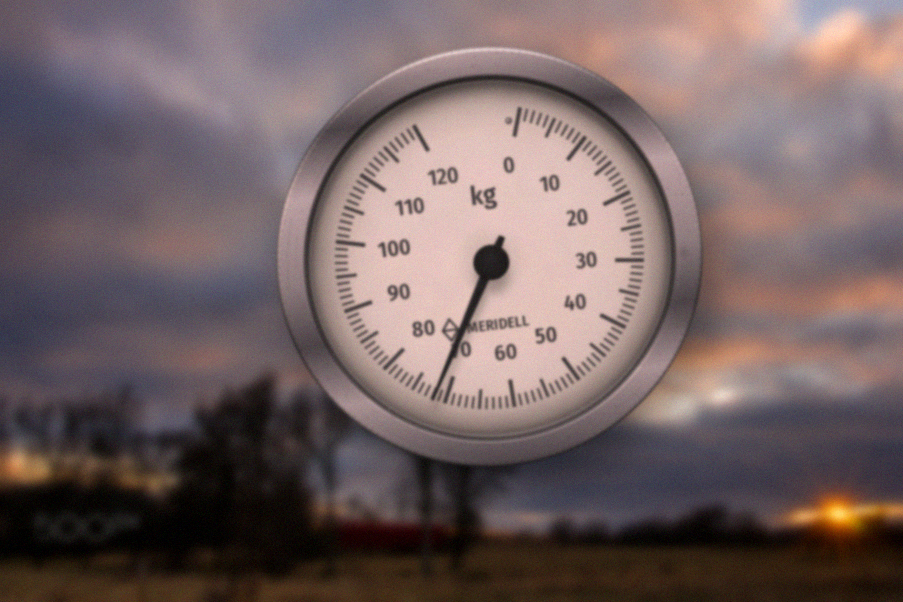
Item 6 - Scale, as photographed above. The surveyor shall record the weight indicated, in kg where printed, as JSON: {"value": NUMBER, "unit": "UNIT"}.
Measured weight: {"value": 72, "unit": "kg"}
